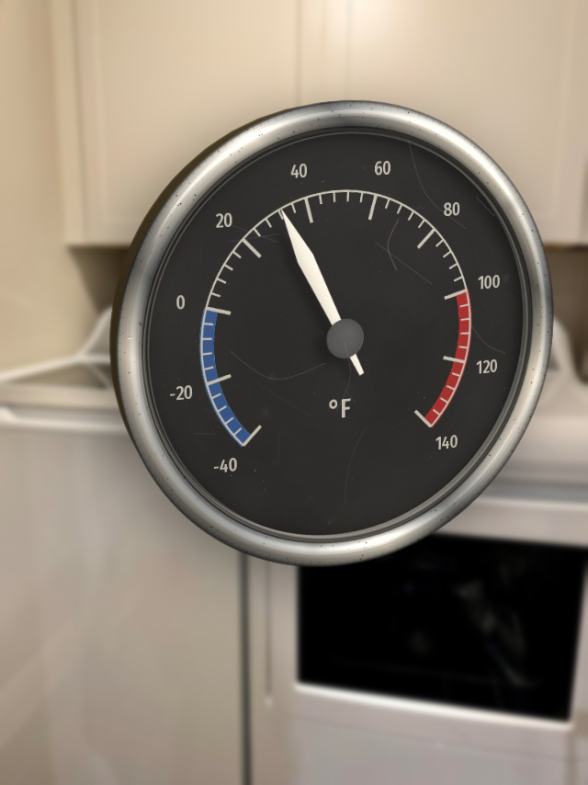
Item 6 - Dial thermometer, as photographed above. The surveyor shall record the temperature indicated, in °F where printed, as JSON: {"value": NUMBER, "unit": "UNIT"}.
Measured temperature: {"value": 32, "unit": "°F"}
